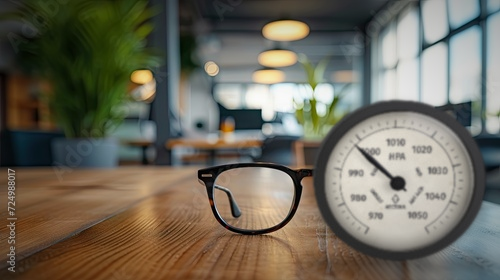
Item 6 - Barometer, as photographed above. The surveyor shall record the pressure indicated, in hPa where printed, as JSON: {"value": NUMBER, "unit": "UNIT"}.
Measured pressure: {"value": 998, "unit": "hPa"}
